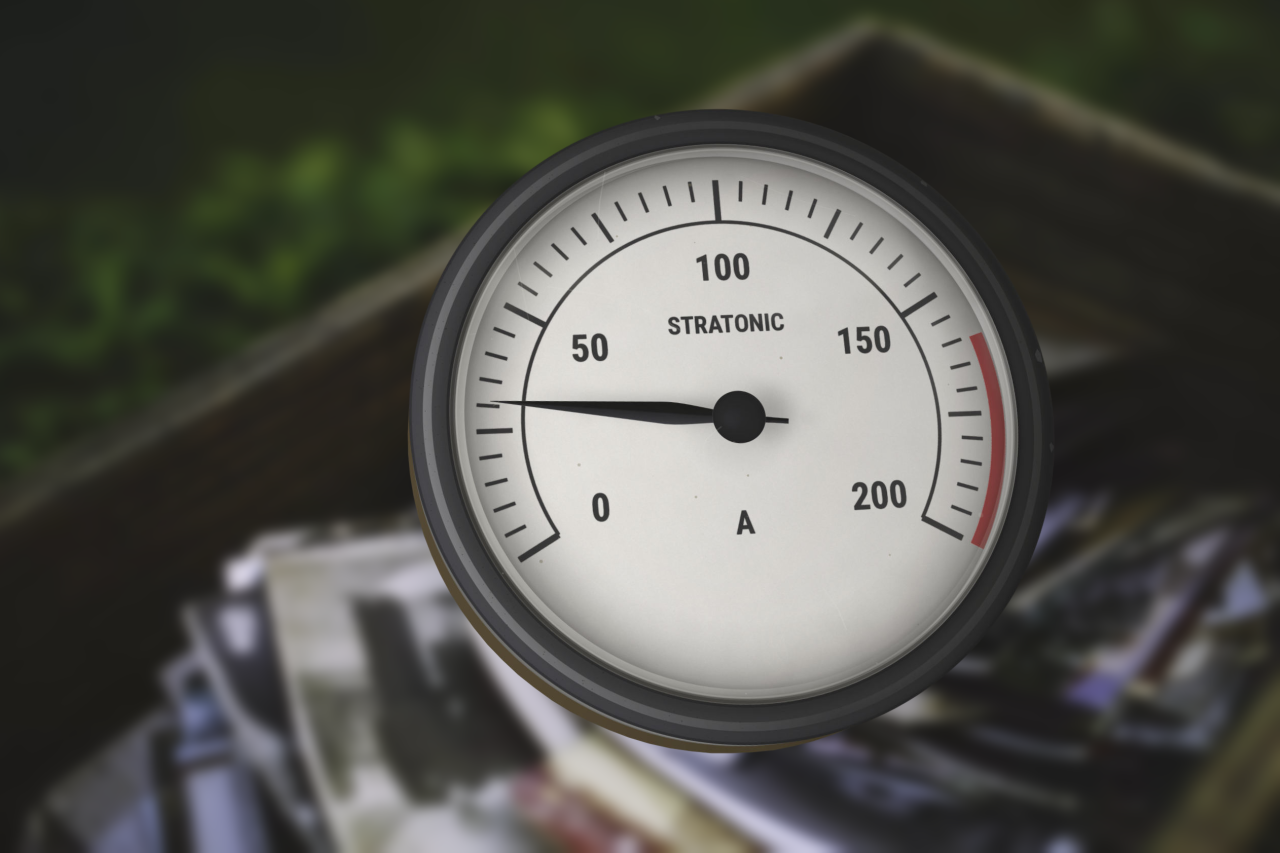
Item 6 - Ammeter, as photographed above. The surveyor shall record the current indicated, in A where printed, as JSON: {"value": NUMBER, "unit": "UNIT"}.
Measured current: {"value": 30, "unit": "A"}
